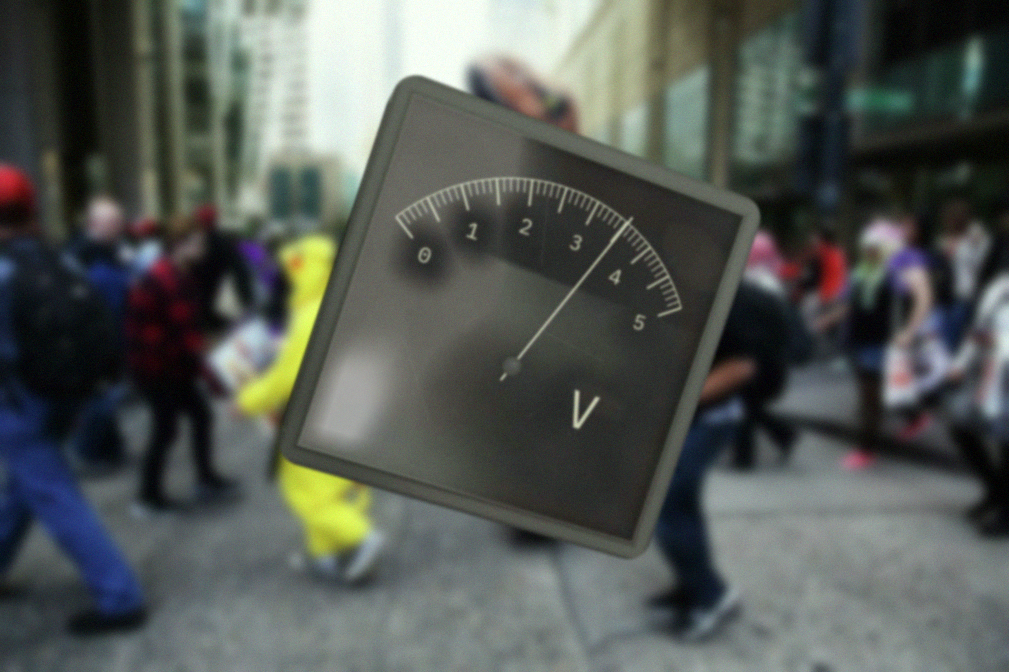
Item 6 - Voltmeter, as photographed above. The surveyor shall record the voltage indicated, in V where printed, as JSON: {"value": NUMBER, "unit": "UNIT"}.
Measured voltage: {"value": 3.5, "unit": "V"}
